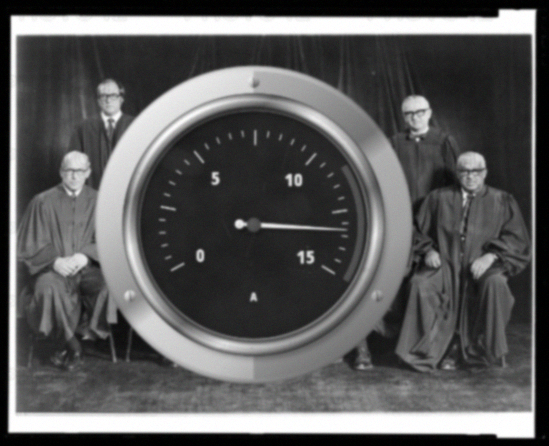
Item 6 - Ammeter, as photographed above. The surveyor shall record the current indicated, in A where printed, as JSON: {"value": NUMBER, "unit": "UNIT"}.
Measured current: {"value": 13.25, "unit": "A"}
